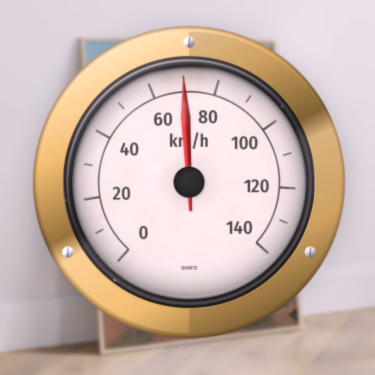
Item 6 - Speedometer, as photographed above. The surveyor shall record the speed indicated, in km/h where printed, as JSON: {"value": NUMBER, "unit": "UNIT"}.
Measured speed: {"value": 70, "unit": "km/h"}
